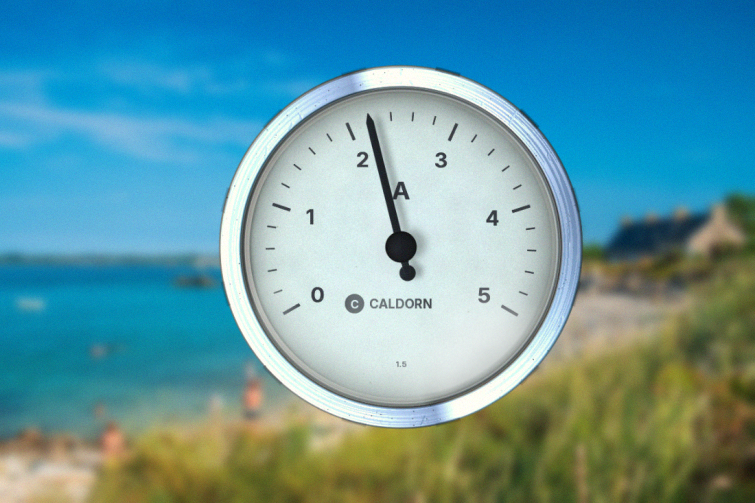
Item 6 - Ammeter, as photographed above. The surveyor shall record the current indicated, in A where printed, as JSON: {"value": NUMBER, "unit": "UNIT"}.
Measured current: {"value": 2.2, "unit": "A"}
